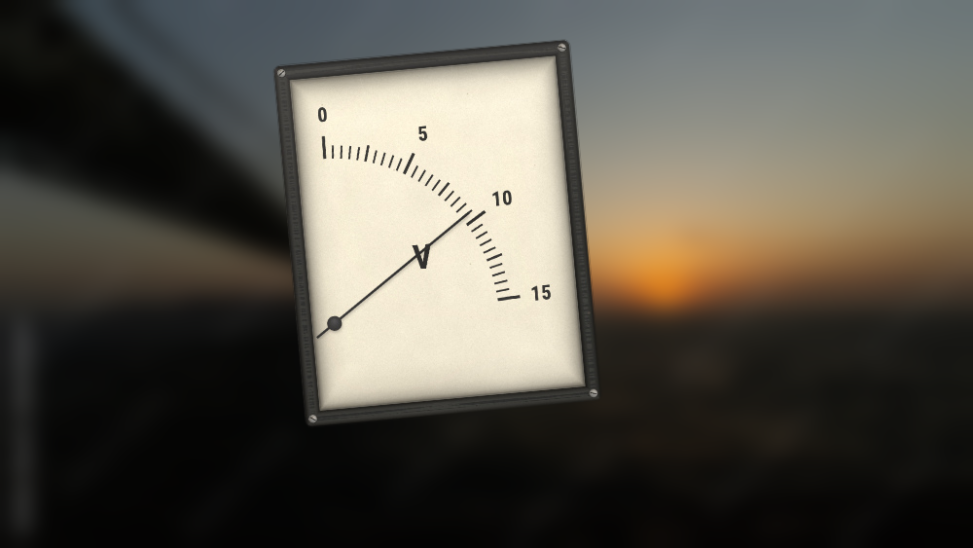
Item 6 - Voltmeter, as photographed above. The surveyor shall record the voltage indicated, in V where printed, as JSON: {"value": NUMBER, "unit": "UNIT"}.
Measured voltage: {"value": 9.5, "unit": "V"}
